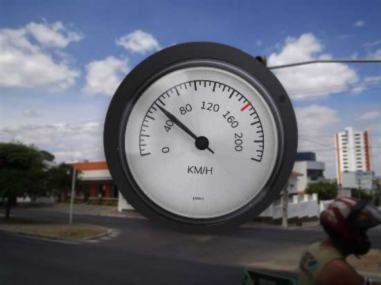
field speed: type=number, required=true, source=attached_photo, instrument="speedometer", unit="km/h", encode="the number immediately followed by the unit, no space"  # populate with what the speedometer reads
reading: 55km/h
